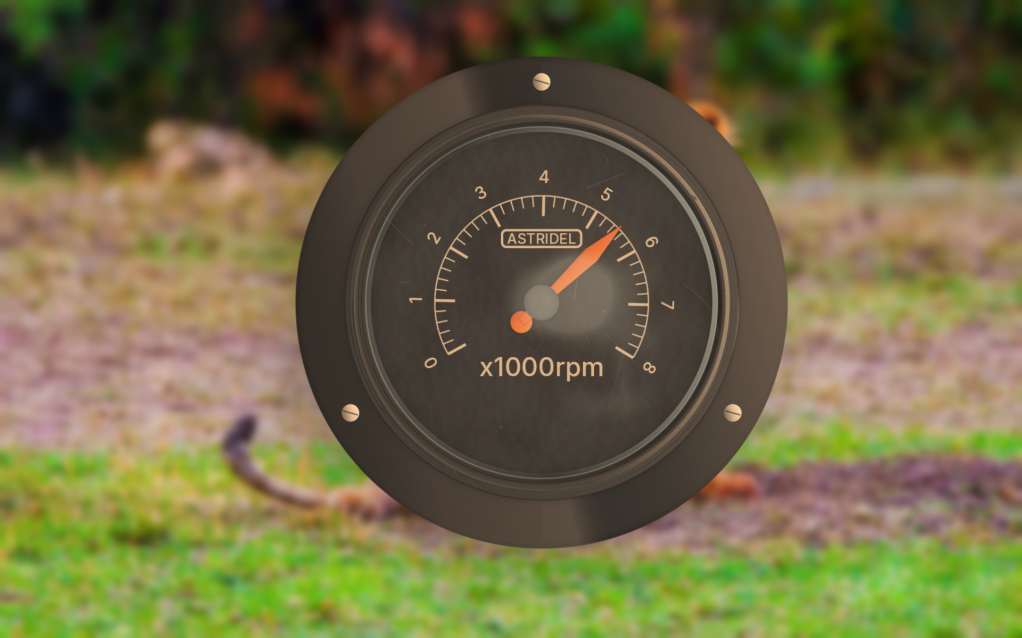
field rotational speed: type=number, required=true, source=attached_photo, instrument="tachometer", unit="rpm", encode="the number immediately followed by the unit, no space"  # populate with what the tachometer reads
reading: 5500rpm
